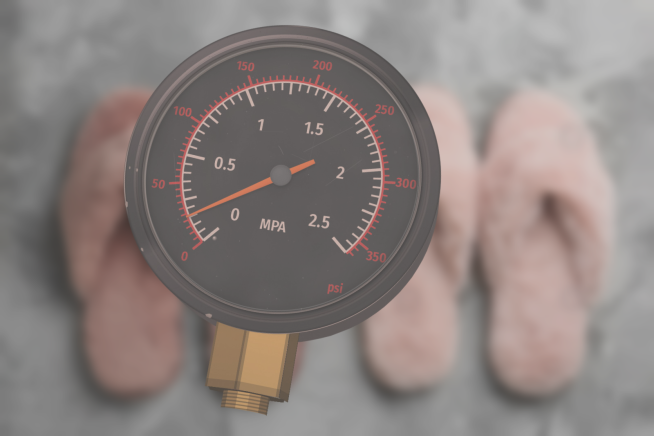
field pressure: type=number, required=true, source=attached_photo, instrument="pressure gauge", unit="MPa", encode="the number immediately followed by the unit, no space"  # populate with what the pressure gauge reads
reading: 0.15MPa
